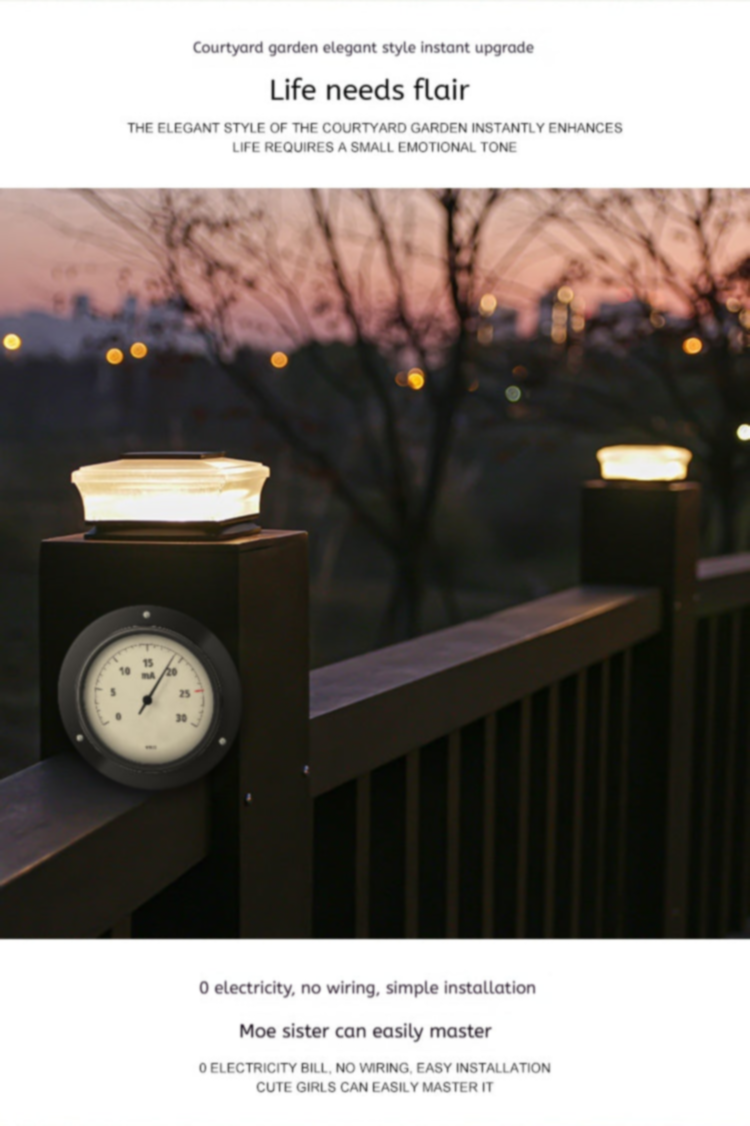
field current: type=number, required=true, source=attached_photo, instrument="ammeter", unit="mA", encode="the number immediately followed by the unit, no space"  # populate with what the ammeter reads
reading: 19mA
